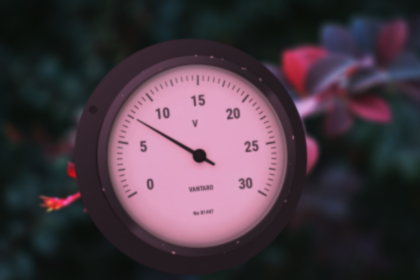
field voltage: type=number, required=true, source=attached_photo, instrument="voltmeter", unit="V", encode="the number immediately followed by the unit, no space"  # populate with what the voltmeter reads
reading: 7.5V
